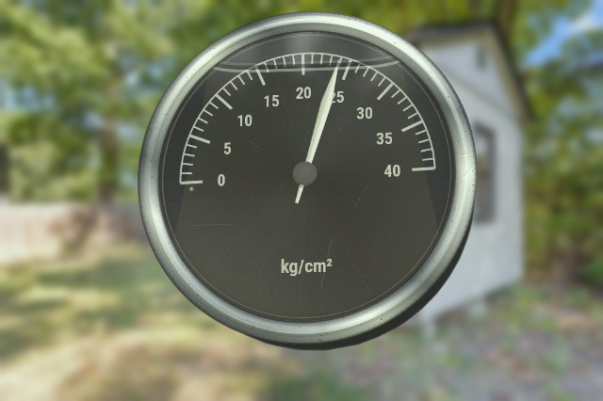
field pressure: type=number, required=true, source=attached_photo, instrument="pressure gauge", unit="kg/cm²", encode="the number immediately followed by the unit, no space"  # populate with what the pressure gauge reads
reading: 24kg/cm²
